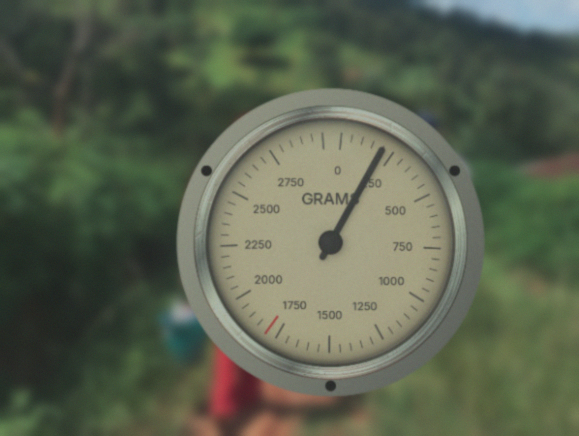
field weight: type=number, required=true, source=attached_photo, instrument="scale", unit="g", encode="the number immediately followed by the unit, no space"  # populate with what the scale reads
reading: 200g
